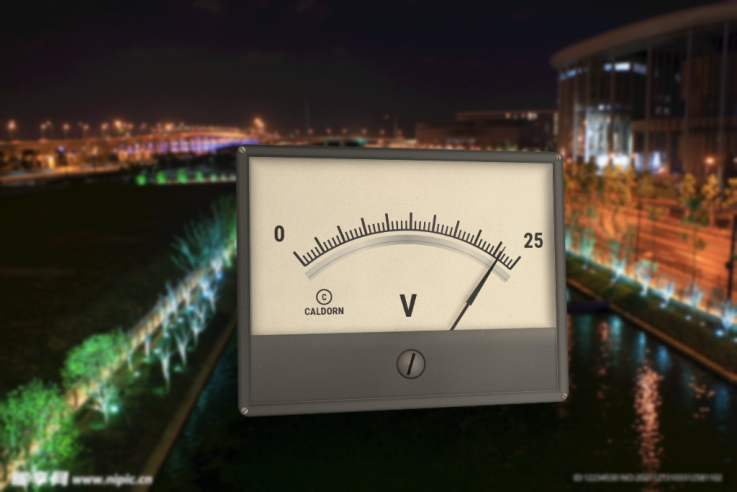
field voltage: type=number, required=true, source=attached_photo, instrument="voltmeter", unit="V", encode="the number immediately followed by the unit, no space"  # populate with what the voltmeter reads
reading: 23V
